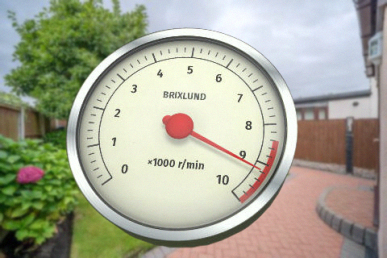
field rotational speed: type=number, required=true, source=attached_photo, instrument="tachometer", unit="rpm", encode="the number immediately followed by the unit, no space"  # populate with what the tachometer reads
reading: 9200rpm
